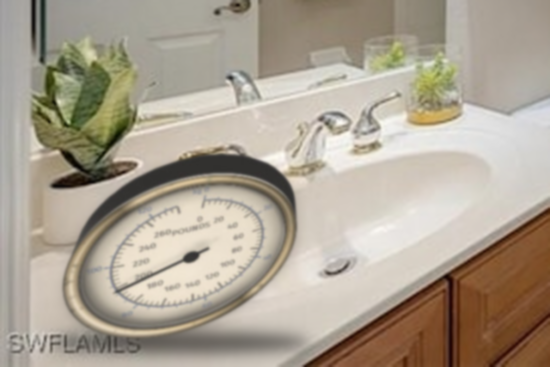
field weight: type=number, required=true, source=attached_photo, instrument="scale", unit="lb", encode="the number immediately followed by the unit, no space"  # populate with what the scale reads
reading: 200lb
